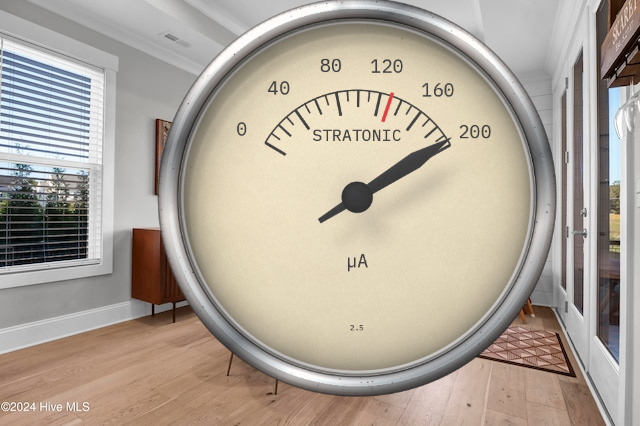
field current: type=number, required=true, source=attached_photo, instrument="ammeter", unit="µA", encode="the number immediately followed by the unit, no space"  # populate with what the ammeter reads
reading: 195µA
